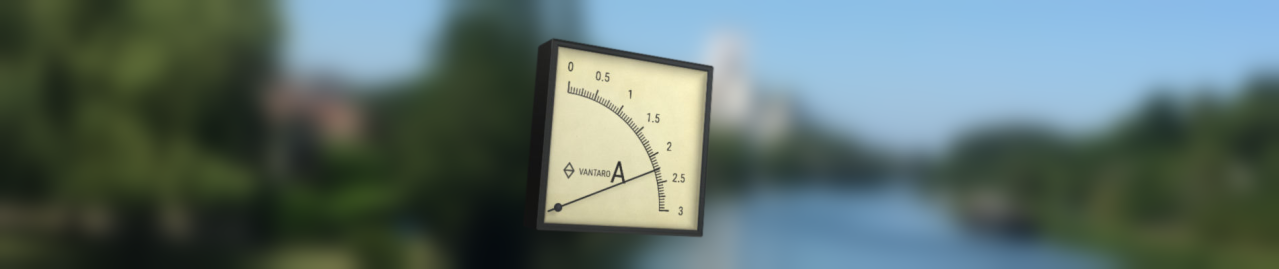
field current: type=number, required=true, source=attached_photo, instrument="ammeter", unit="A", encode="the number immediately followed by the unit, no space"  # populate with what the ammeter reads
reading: 2.25A
